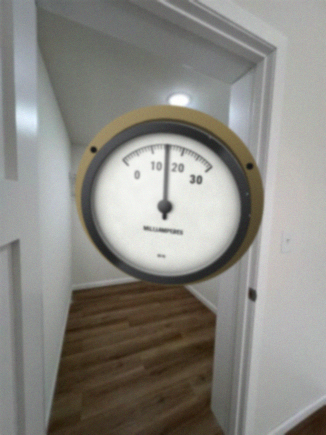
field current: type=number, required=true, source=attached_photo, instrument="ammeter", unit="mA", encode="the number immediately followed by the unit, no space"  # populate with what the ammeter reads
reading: 15mA
